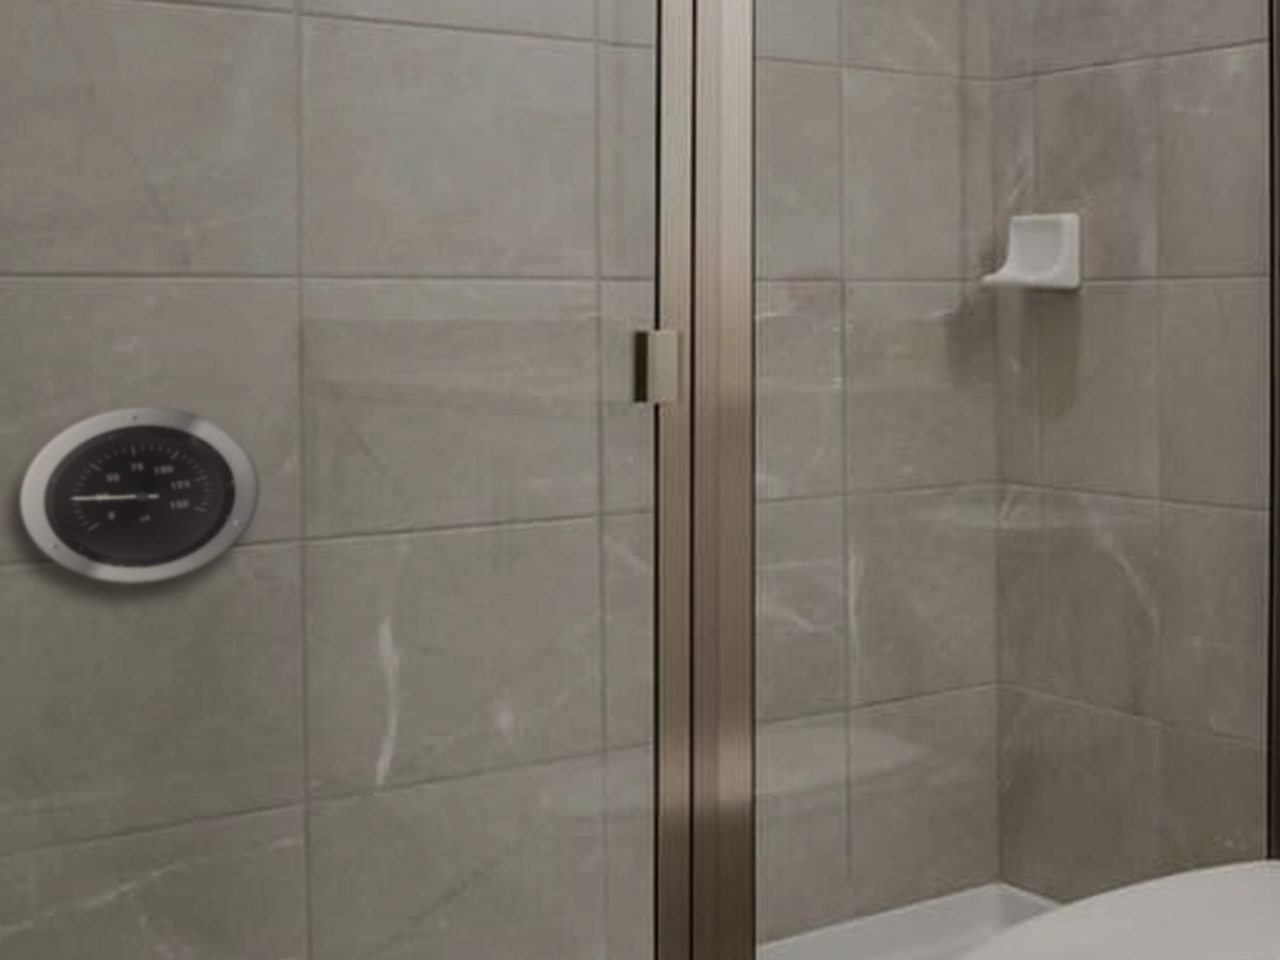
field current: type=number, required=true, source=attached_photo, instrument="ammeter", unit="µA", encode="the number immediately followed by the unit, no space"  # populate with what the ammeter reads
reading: 25µA
